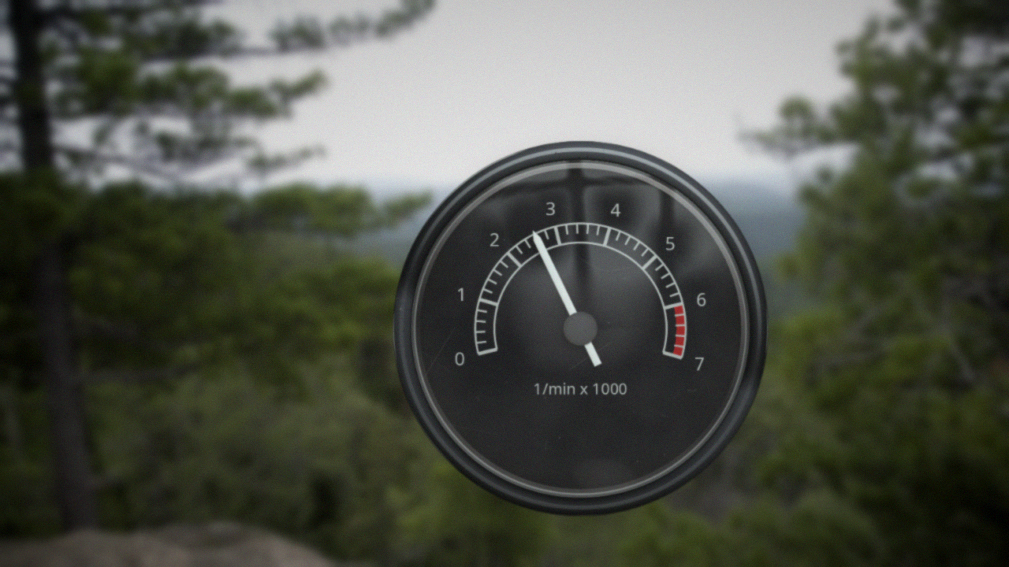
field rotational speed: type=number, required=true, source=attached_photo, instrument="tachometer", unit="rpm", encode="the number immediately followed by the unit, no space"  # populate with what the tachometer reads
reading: 2600rpm
